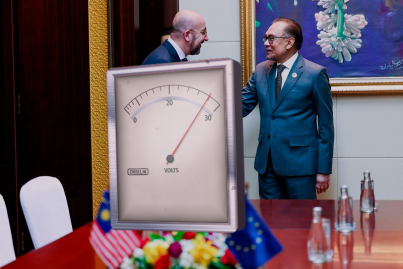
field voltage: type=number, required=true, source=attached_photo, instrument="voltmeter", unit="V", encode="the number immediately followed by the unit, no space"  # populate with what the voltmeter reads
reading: 28V
